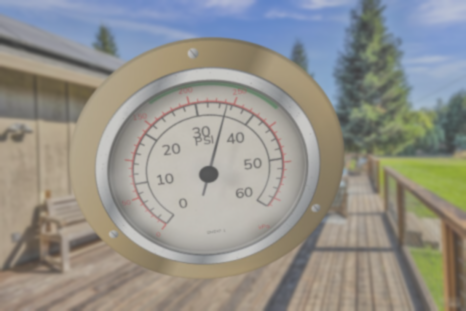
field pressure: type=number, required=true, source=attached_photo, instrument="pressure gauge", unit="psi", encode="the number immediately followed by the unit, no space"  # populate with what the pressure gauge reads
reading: 35psi
